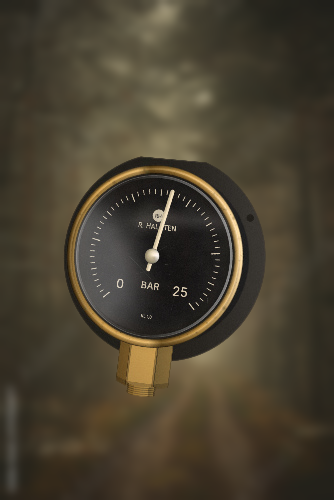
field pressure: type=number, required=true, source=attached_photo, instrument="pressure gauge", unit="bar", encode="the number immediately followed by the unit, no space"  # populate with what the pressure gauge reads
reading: 13.5bar
